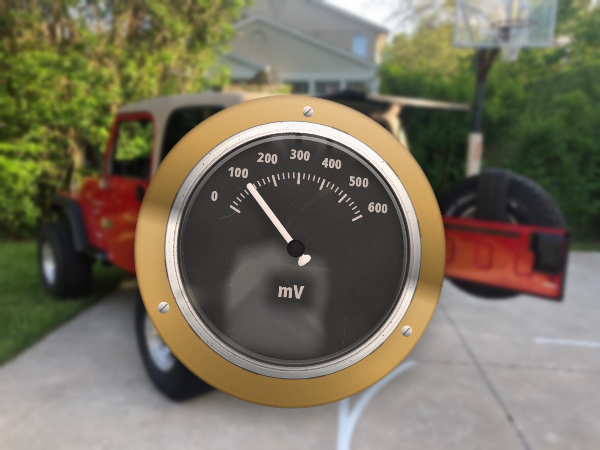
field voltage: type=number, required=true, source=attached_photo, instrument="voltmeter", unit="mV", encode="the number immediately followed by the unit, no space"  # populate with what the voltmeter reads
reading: 100mV
